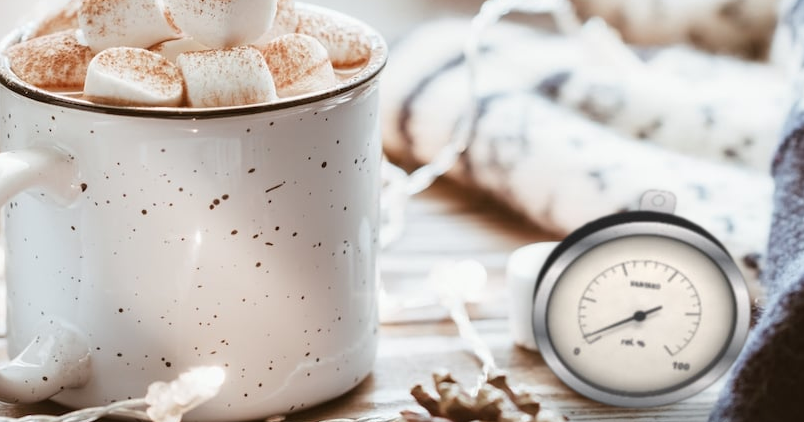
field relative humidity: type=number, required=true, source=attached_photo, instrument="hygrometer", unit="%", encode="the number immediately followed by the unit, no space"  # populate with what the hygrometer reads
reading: 4%
